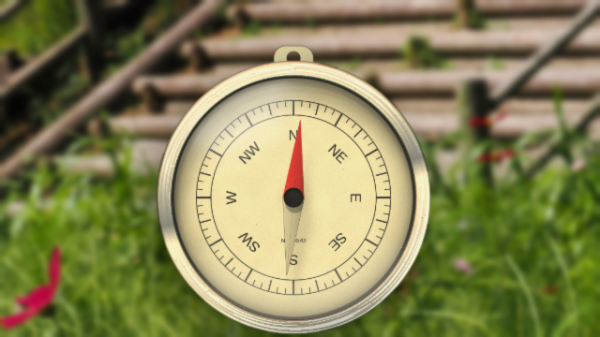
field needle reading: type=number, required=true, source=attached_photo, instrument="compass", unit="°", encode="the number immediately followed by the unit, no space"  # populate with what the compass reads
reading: 5°
